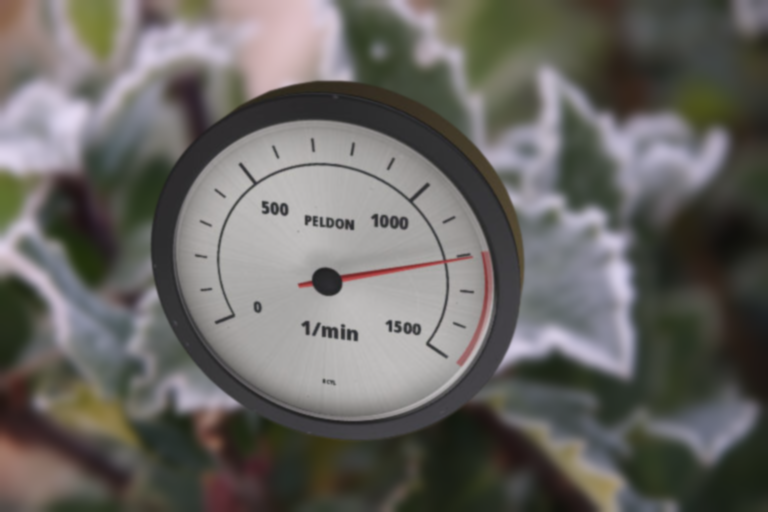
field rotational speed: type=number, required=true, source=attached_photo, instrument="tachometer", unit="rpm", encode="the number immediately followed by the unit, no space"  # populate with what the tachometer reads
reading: 1200rpm
